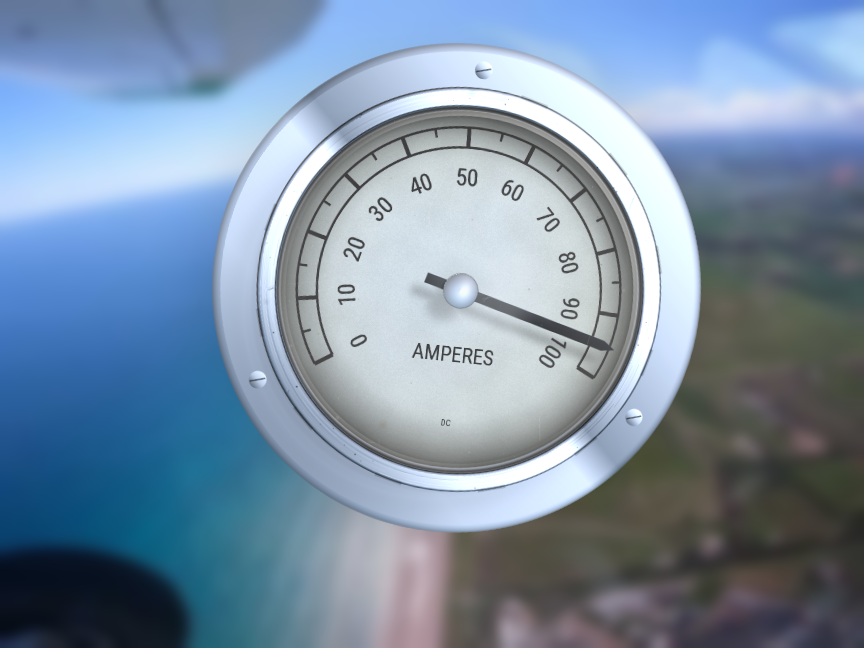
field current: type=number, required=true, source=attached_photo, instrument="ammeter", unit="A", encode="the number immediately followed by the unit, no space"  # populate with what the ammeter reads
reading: 95A
